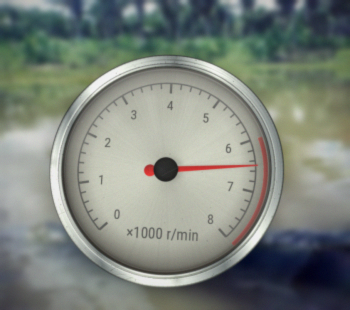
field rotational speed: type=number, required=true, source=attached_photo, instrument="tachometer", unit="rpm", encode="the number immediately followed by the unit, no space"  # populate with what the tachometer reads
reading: 6500rpm
